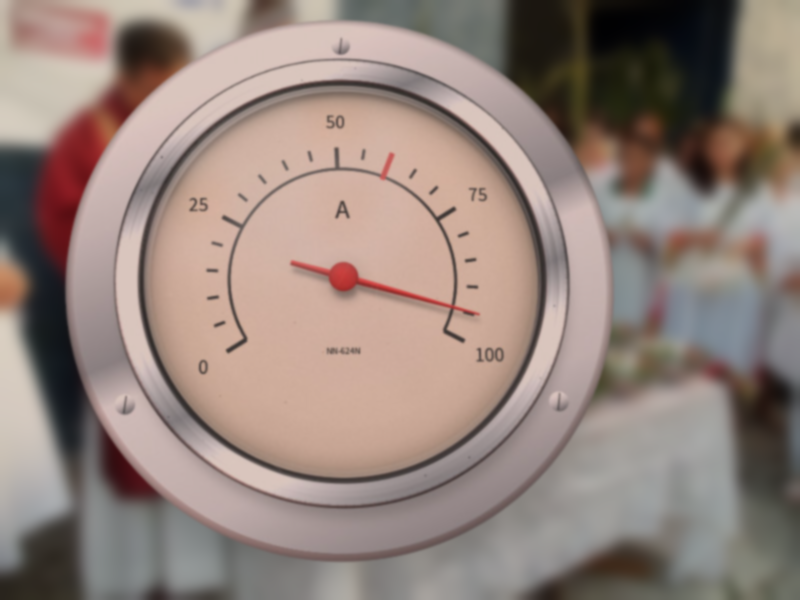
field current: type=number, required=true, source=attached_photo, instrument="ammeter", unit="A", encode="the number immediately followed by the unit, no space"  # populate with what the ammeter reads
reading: 95A
